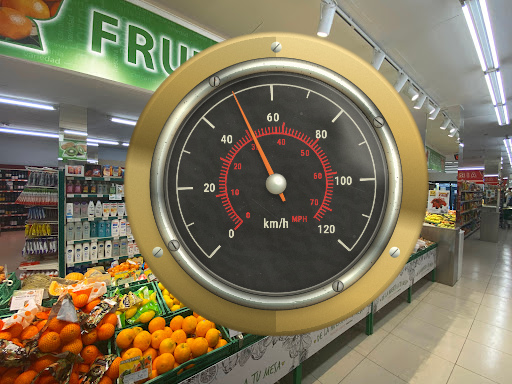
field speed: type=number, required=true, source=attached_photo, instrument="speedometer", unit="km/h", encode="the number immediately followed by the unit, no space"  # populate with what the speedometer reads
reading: 50km/h
